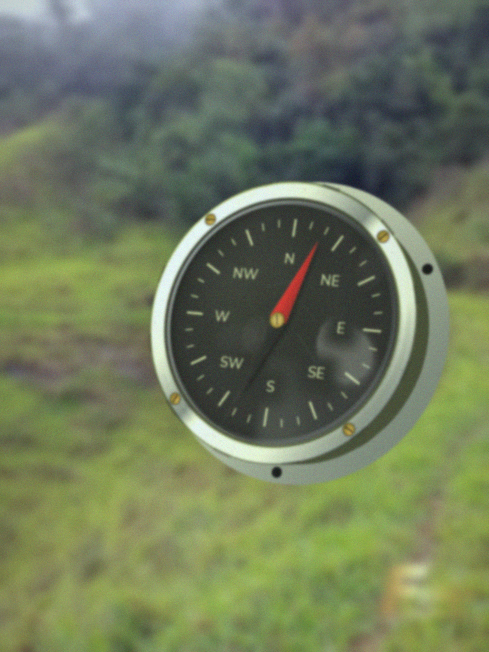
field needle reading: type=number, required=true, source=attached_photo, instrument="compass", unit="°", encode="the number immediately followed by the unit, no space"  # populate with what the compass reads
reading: 20°
